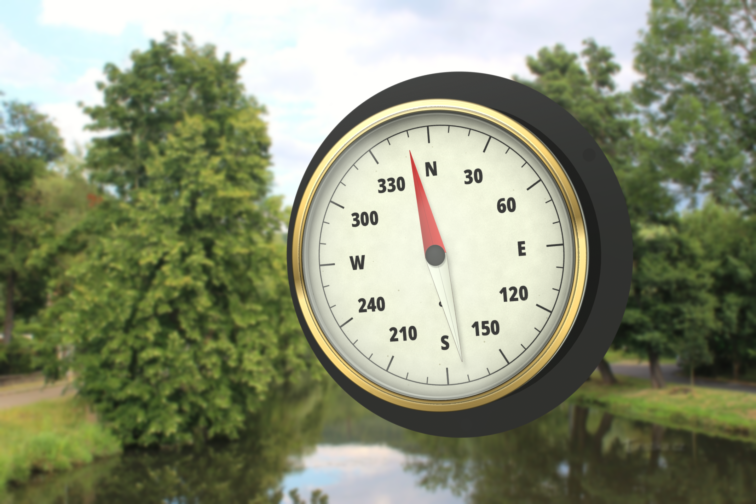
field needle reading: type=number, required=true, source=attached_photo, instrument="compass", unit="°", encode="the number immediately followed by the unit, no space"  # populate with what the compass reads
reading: 350°
